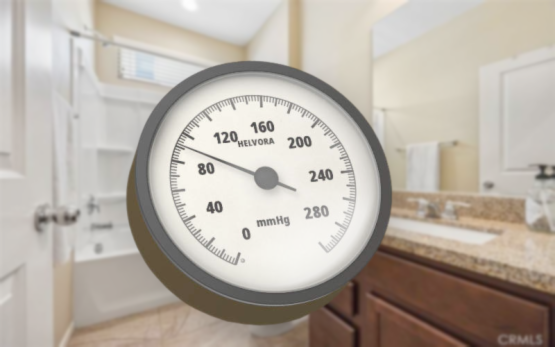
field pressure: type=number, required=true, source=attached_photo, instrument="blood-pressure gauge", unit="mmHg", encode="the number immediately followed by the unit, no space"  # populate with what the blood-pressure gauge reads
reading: 90mmHg
